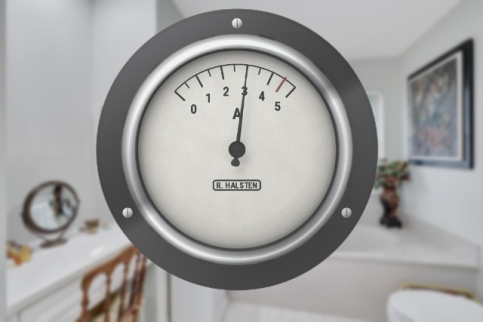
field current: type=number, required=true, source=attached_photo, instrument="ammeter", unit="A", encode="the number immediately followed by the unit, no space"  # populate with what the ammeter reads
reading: 3A
